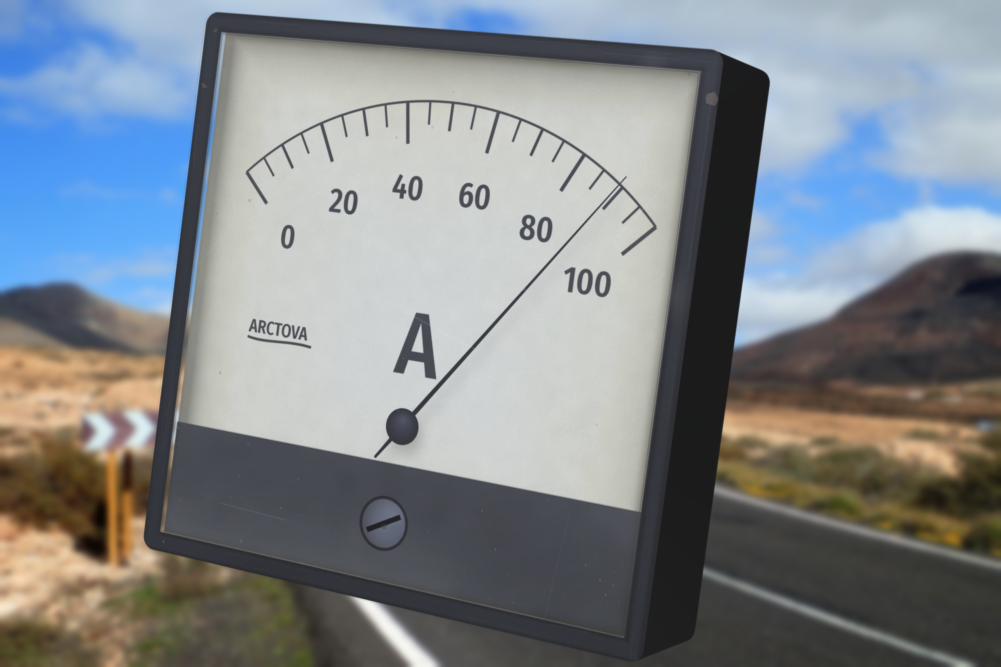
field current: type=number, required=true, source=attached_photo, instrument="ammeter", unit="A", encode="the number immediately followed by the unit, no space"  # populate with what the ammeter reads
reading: 90A
